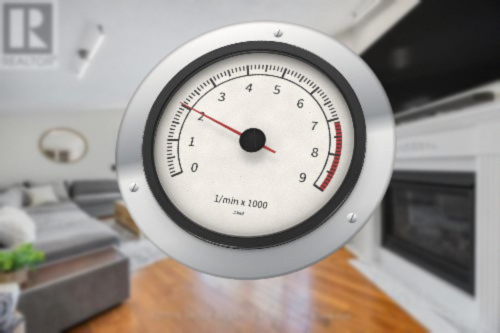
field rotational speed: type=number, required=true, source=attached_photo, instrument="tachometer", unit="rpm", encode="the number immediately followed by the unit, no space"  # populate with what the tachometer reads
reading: 2000rpm
